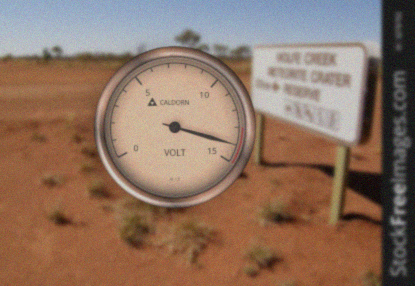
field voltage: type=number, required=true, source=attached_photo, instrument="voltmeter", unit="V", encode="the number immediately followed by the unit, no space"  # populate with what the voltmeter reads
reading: 14V
